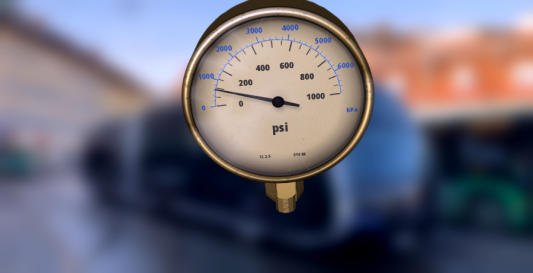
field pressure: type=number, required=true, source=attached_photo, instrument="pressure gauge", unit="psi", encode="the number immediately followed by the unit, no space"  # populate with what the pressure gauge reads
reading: 100psi
